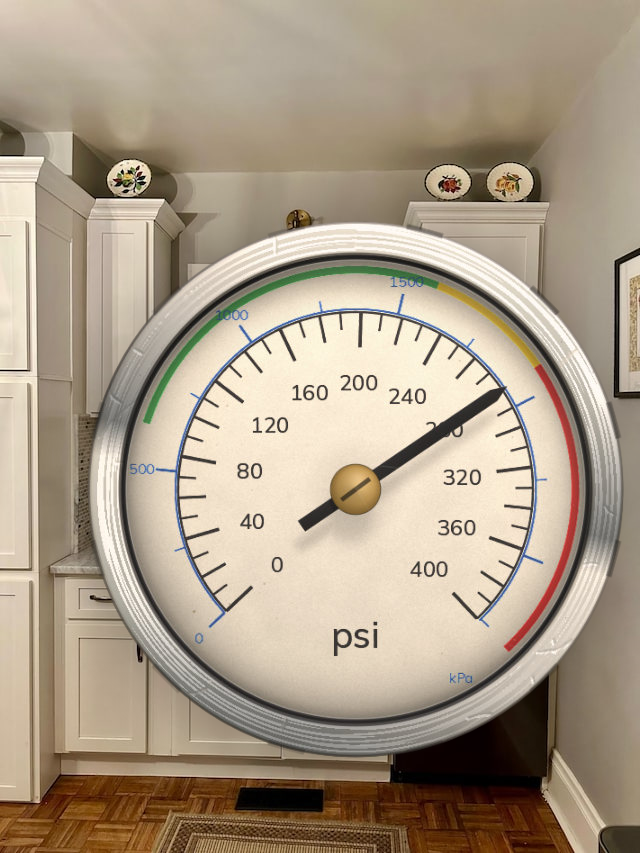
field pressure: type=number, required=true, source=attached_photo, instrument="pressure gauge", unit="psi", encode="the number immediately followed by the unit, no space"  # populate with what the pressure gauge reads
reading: 280psi
